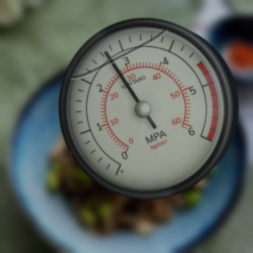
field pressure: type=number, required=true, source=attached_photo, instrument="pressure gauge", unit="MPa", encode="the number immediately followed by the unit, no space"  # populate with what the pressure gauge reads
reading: 2.7MPa
